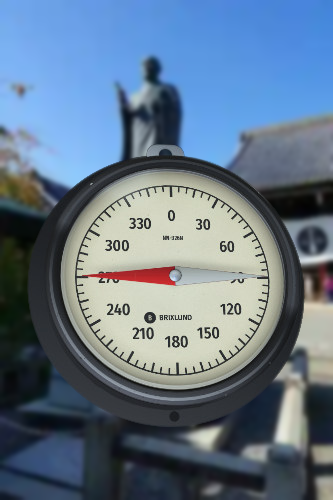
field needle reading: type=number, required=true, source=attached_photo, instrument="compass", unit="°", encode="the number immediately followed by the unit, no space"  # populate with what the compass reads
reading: 270°
